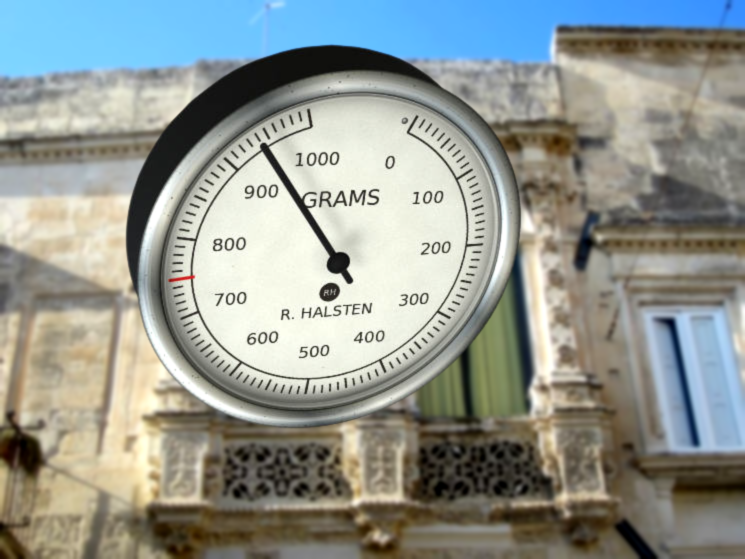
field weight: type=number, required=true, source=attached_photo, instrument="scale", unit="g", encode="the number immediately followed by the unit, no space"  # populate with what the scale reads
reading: 940g
